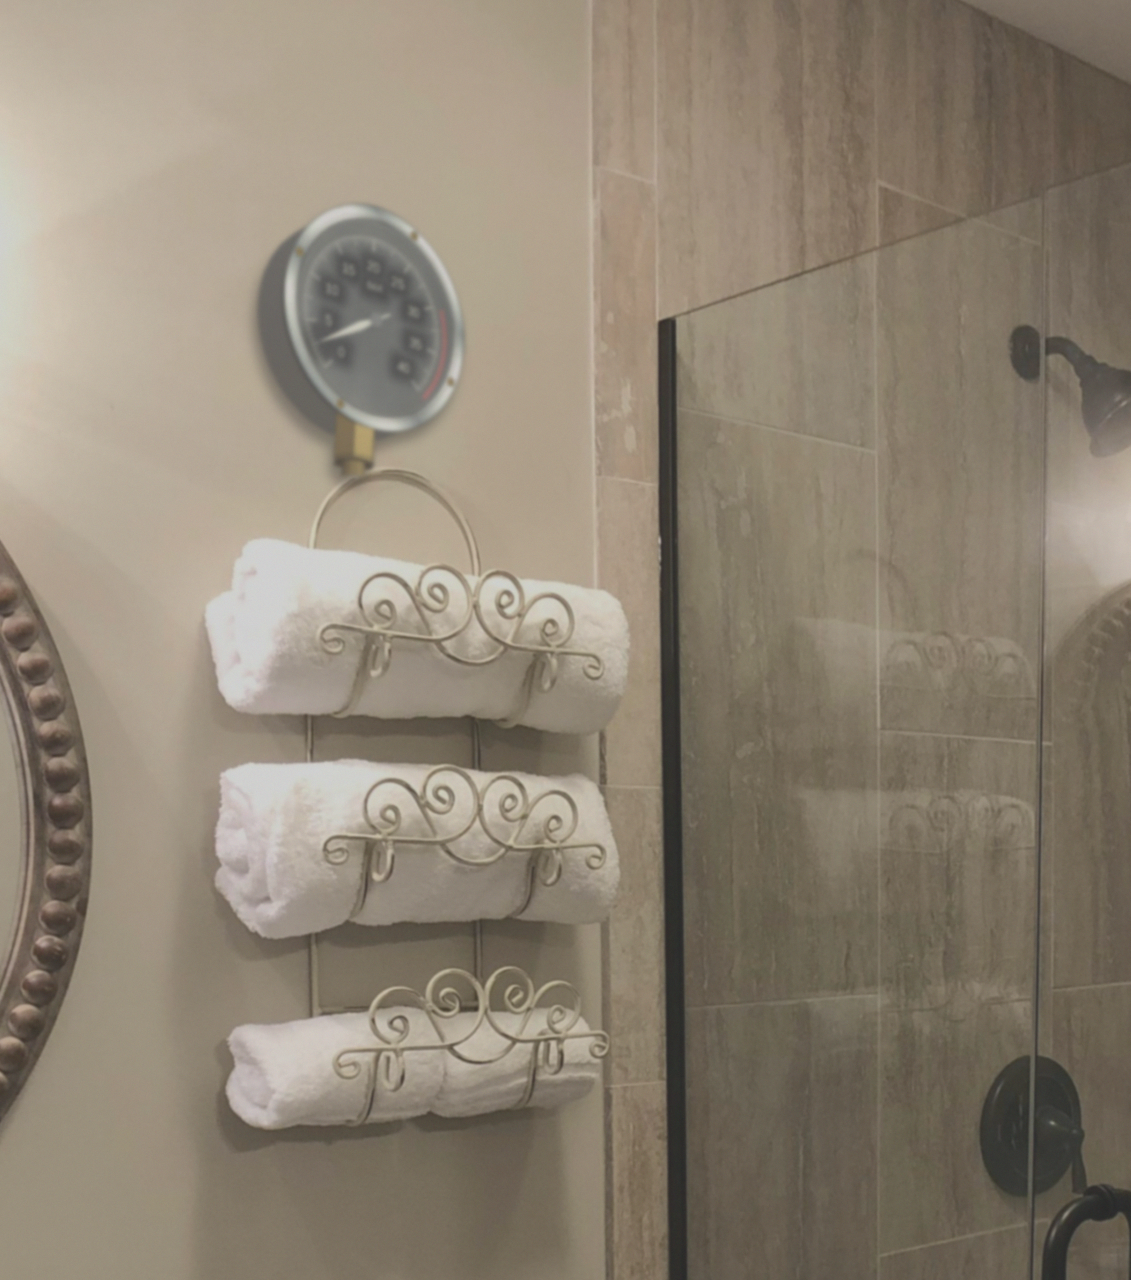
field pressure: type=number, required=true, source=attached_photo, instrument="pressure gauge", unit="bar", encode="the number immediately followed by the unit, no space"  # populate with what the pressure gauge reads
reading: 2.5bar
